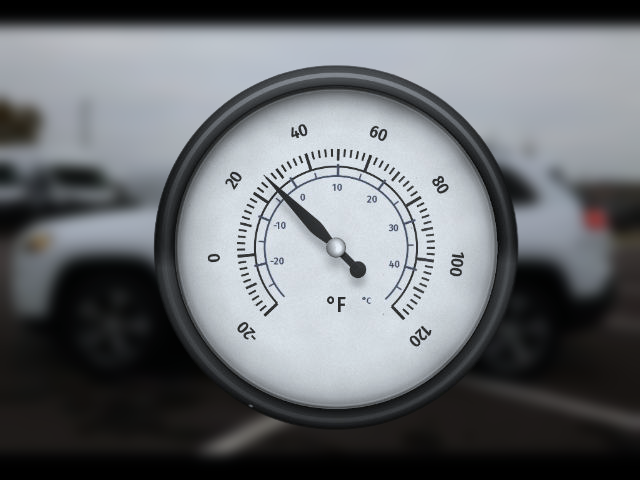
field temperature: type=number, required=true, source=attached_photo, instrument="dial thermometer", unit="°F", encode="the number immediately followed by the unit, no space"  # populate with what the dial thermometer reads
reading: 26°F
